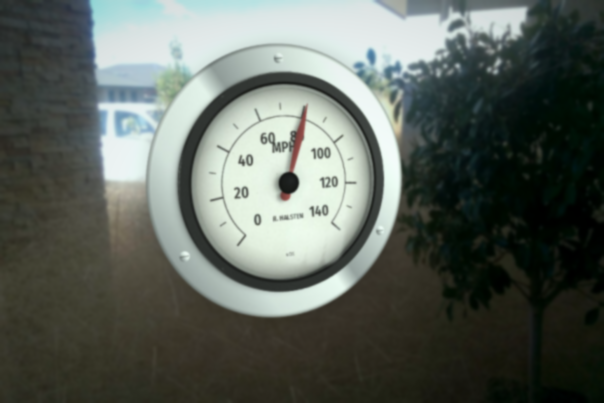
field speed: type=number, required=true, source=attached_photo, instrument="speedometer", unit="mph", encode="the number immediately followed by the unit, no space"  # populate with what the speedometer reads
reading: 80mph
